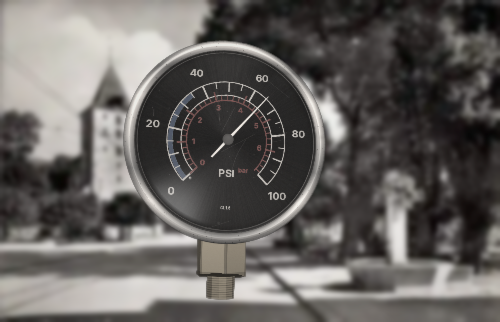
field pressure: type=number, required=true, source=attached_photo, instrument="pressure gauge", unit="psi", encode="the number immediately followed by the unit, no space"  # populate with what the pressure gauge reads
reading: 65psi
